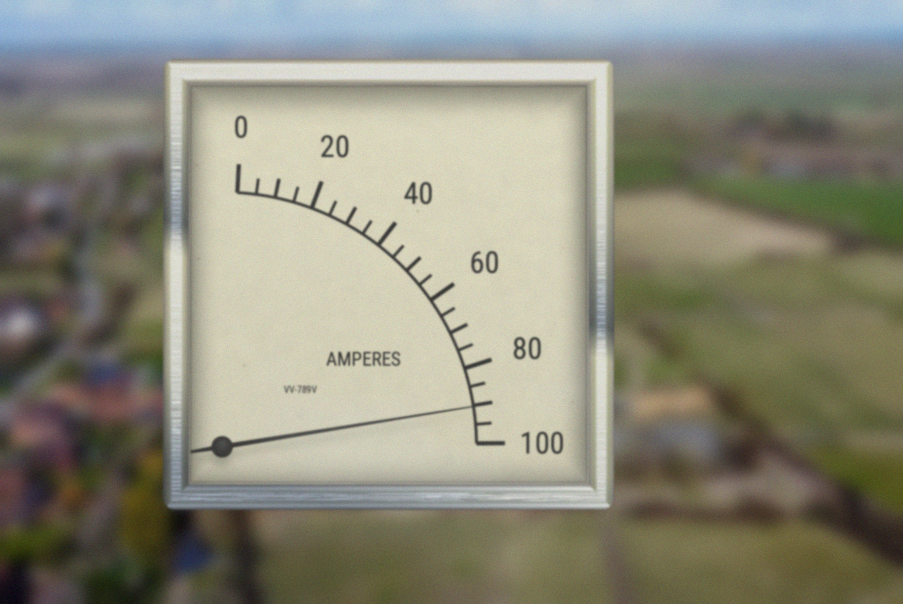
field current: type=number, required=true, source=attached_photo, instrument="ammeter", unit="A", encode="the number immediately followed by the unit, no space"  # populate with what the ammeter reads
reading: 90A
